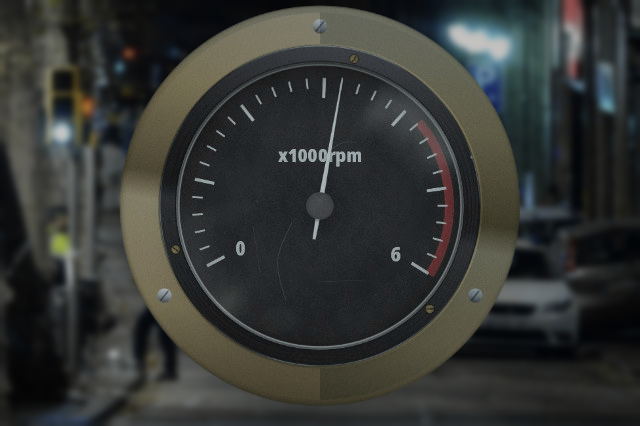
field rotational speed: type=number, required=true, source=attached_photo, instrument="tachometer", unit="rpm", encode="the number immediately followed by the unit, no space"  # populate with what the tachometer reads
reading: 3200rpm
